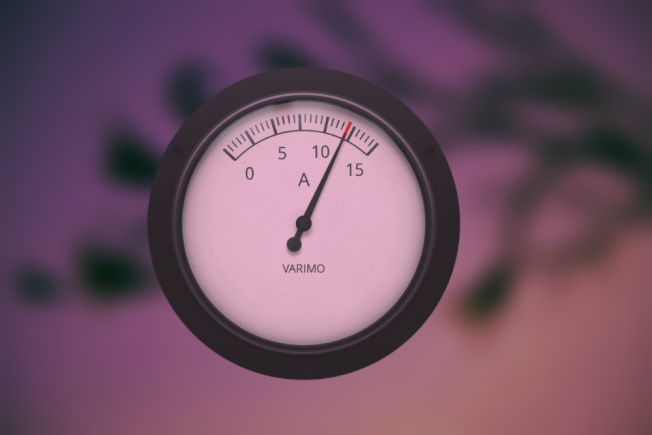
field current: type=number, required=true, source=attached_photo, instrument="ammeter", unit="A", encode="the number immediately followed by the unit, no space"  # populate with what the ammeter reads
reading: 12A
